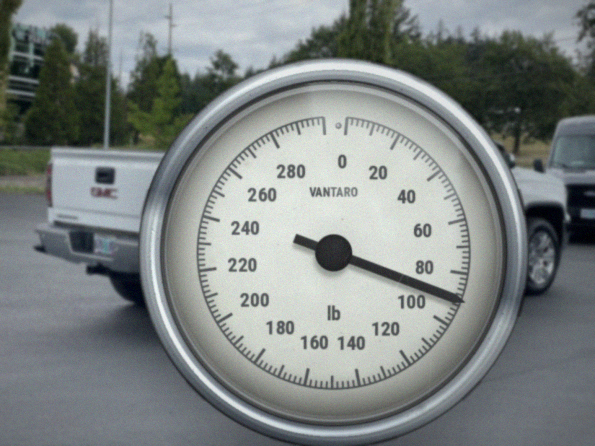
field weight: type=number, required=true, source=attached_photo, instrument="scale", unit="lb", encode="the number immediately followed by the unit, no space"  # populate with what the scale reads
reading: 90lb
